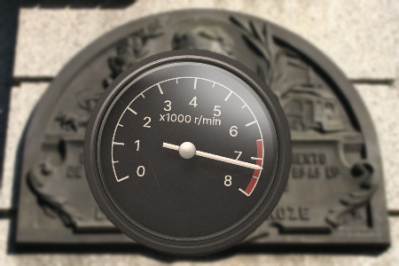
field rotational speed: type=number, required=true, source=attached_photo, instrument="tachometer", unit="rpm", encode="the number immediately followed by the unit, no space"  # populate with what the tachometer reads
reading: 7250rpm
